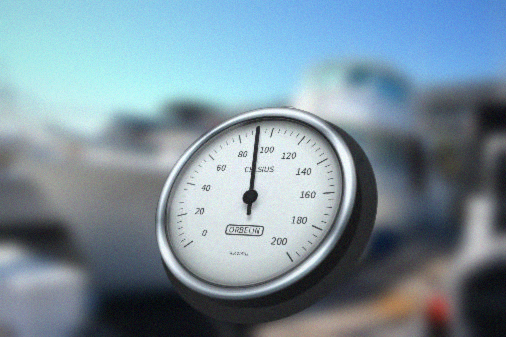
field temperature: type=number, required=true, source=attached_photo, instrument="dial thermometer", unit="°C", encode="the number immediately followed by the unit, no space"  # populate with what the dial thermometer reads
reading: 92°C
